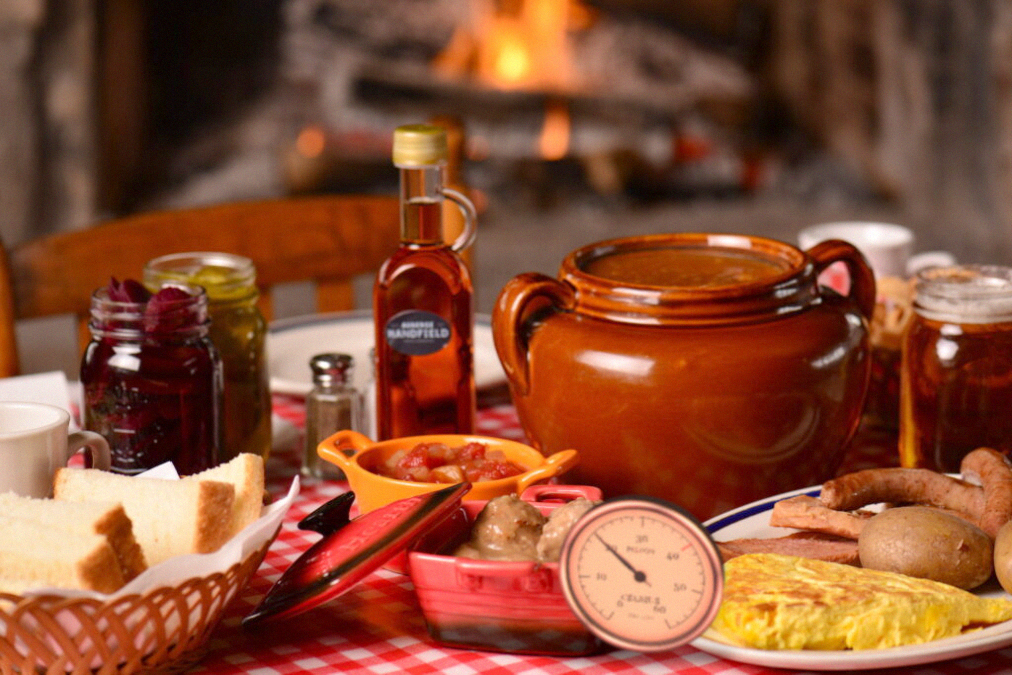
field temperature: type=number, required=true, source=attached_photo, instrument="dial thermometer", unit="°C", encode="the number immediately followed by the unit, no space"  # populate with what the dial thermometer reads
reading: 20°C
